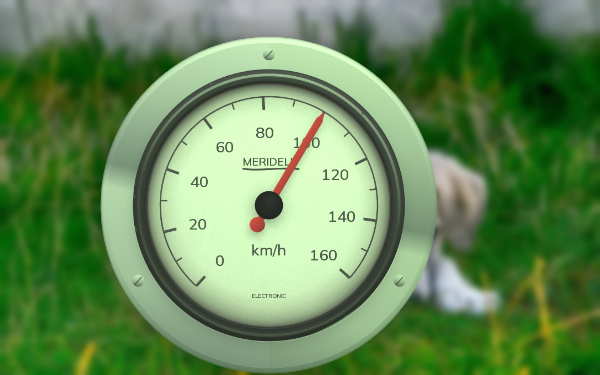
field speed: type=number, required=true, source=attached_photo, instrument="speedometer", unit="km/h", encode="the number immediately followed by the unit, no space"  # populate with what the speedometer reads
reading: 100km/h
